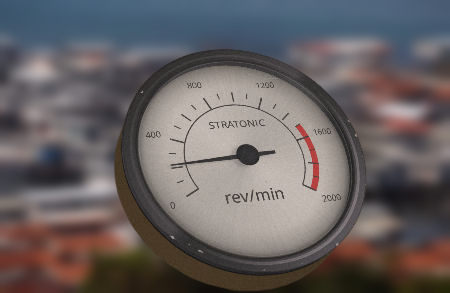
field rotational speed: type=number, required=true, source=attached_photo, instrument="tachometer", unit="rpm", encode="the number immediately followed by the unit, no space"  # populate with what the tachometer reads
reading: 200rpm
